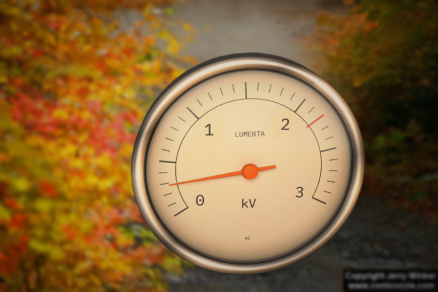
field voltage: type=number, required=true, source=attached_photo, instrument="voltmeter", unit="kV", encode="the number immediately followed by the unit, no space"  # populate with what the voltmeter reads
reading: 0.3kV
